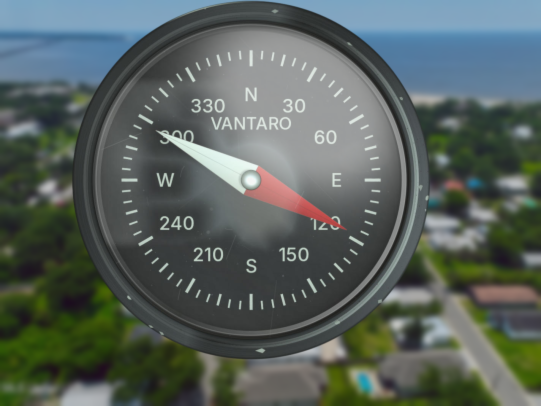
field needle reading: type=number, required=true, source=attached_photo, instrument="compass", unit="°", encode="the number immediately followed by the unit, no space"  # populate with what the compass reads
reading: 117.5°
